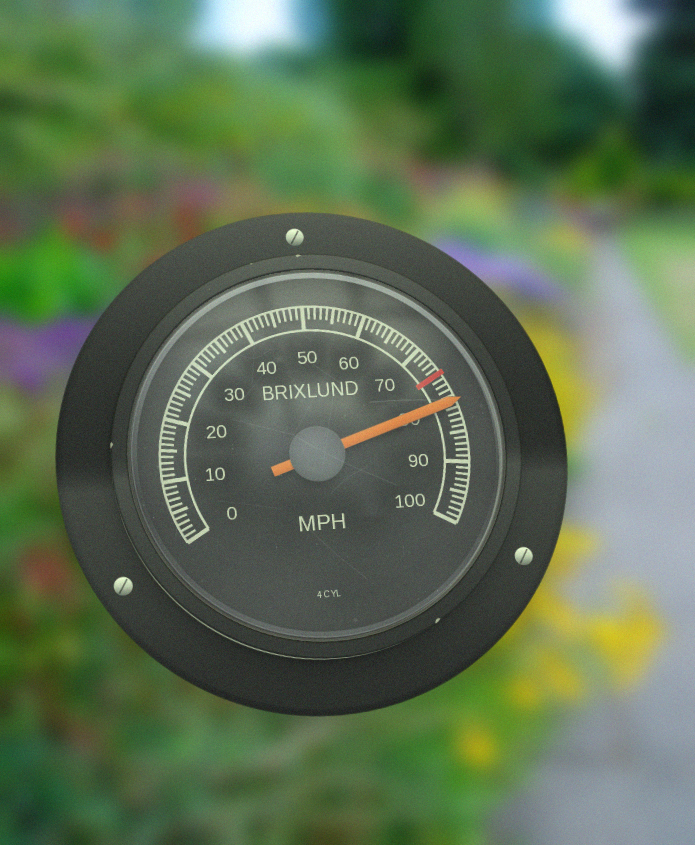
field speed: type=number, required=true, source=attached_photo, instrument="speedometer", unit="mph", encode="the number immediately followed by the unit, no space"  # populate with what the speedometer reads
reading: 80mph
